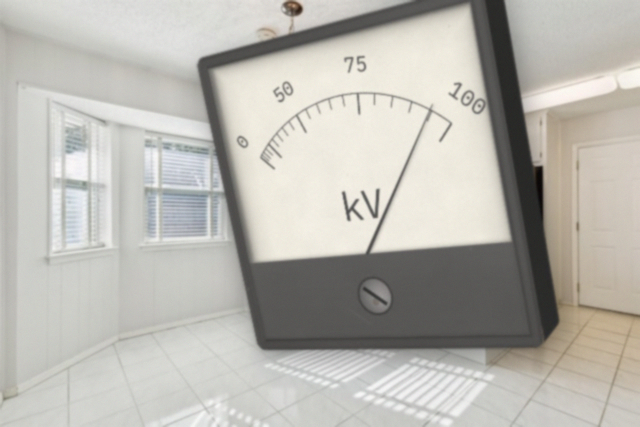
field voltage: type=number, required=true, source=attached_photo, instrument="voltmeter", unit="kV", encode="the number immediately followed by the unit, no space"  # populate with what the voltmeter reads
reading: 95kV
